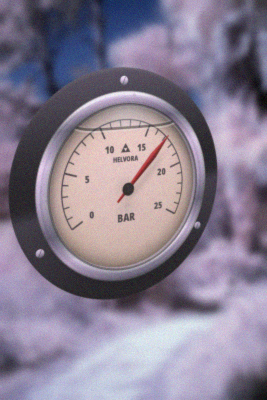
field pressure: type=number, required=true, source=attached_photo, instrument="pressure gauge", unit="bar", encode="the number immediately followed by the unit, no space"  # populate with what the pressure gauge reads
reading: 17bar
